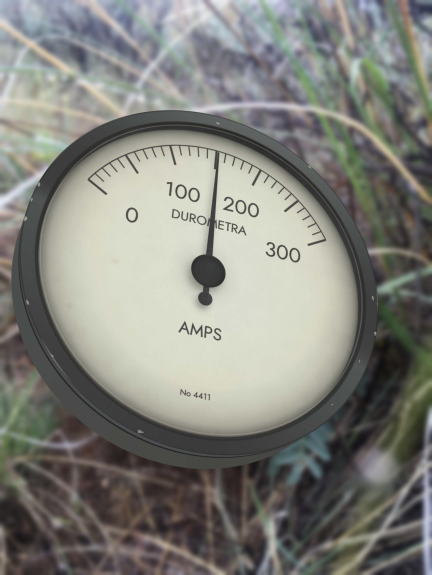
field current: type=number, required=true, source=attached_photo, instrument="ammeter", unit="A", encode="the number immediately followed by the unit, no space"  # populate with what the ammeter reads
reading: 150A
